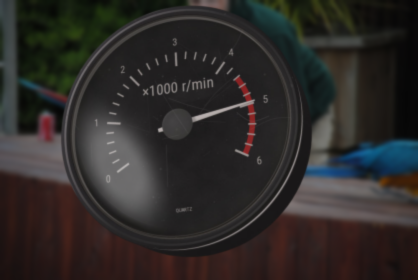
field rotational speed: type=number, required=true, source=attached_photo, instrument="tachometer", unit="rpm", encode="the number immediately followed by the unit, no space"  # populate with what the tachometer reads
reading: 5000rpm
